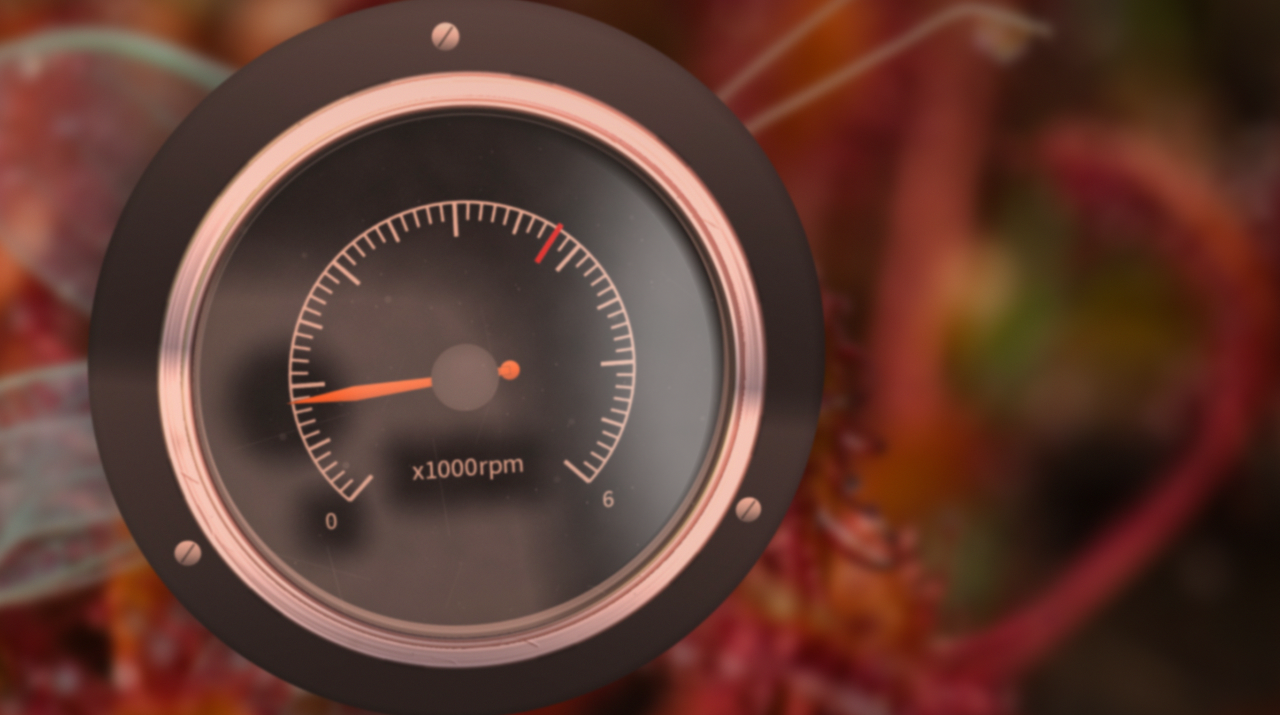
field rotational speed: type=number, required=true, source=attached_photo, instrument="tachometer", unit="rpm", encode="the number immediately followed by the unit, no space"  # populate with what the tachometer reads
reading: 900rpm
